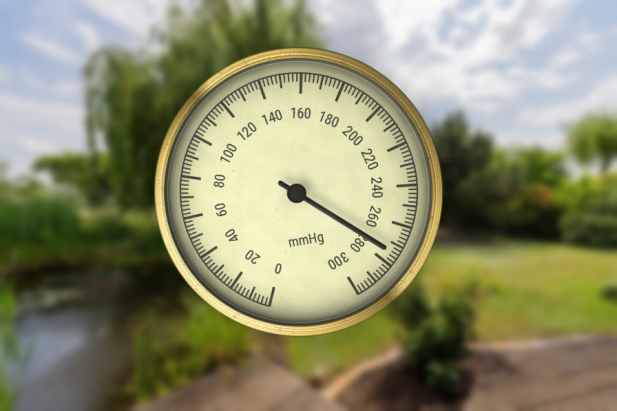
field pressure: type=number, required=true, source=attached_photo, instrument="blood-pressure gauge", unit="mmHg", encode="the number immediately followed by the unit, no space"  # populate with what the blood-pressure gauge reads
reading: 274mmHg
